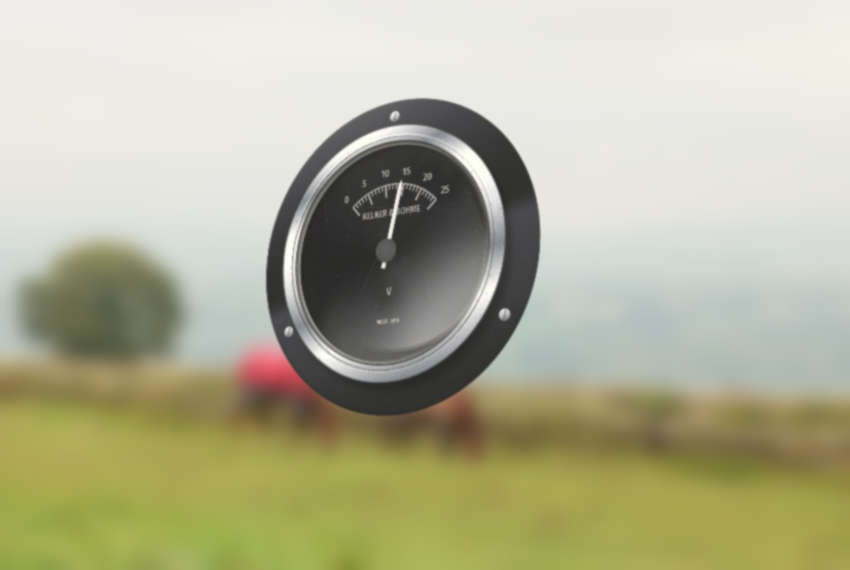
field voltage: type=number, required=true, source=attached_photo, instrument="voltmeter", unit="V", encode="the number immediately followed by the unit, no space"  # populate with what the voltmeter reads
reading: 15V
